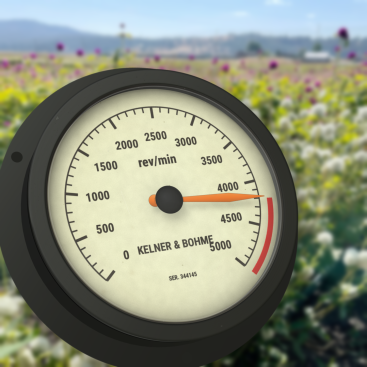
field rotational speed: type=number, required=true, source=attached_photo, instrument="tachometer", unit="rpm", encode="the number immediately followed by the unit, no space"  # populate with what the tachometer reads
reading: 4200rpm
